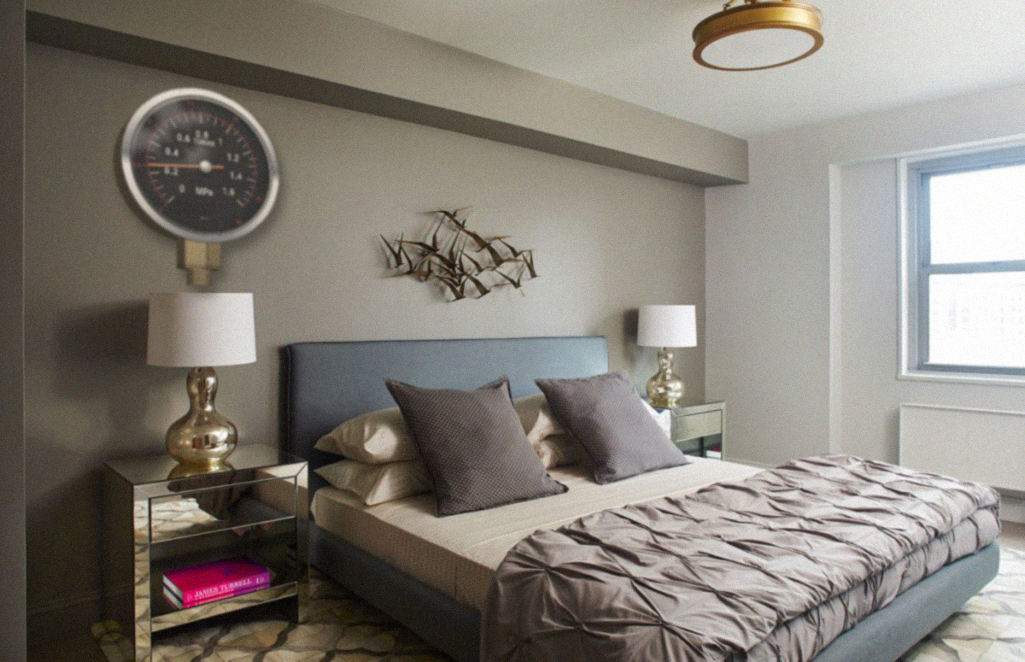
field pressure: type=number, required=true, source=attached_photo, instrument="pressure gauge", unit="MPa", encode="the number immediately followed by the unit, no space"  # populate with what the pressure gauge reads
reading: 0.25MPa
